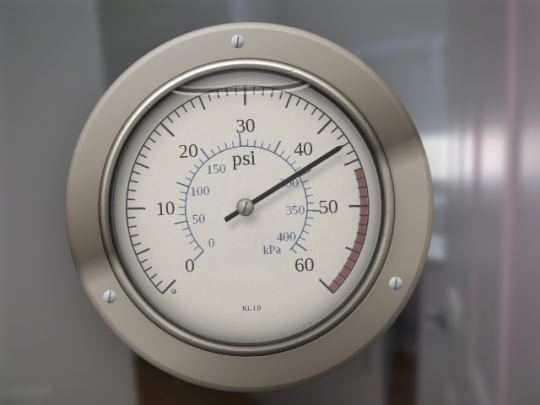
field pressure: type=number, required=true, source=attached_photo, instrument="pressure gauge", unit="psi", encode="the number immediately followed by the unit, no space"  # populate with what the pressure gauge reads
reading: 43psi
